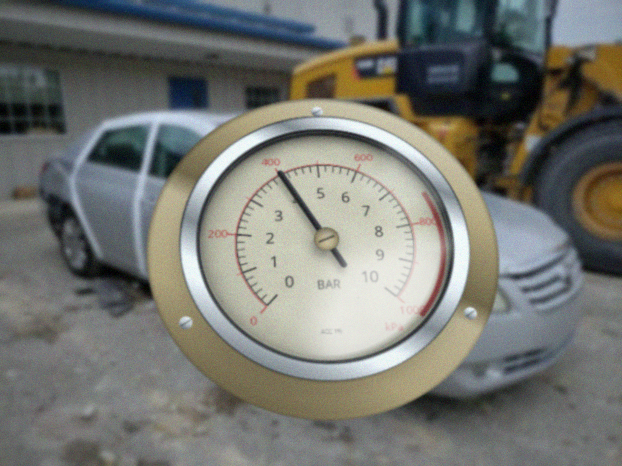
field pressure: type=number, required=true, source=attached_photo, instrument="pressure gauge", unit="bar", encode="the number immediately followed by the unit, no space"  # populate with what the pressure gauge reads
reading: 4bar
